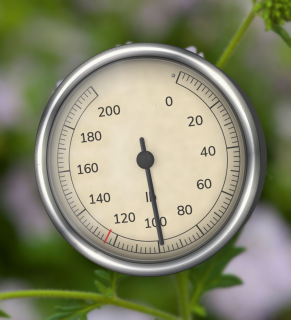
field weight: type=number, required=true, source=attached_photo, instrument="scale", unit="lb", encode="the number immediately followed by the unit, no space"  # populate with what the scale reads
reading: 98lb
